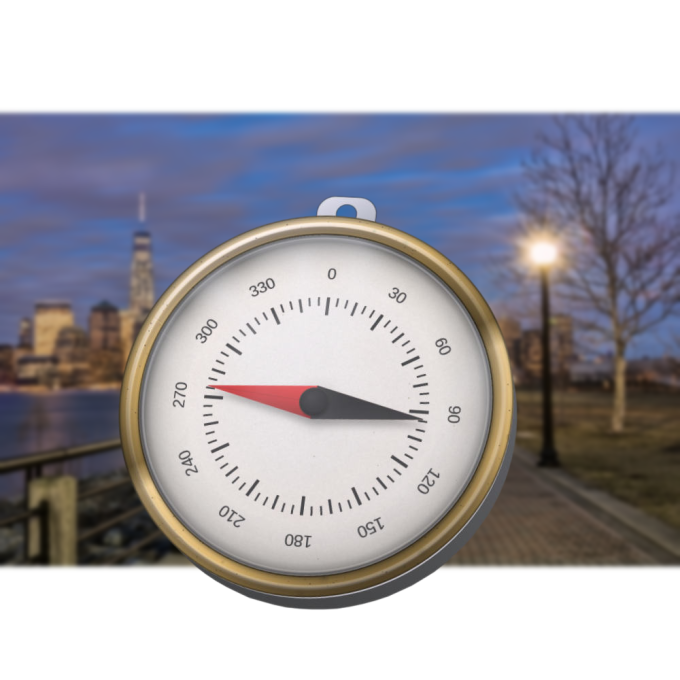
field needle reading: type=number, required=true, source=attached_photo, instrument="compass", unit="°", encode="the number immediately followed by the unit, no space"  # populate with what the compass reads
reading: 275°
